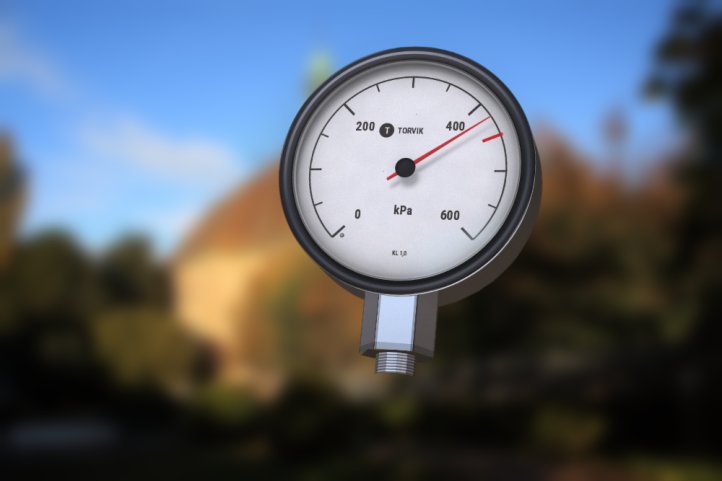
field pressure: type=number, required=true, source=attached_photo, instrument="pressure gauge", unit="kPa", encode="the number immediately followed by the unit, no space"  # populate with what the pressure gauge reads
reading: 425kPa
